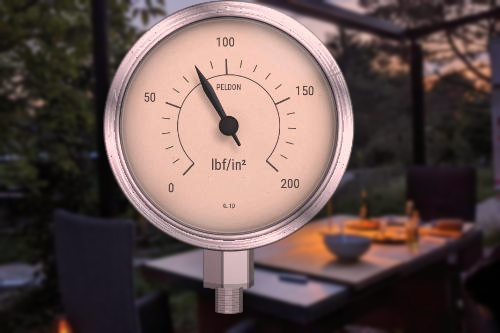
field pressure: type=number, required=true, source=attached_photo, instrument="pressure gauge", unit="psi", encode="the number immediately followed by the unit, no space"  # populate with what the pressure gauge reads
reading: 80psi
